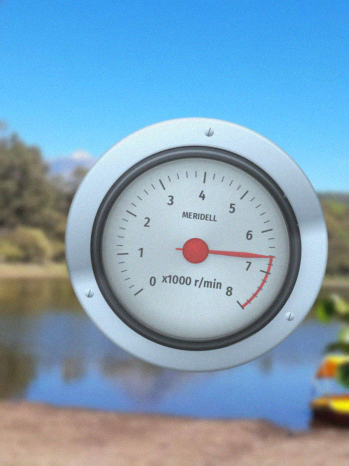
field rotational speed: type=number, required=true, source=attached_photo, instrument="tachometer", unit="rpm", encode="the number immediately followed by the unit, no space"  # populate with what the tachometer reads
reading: 6600rpm
